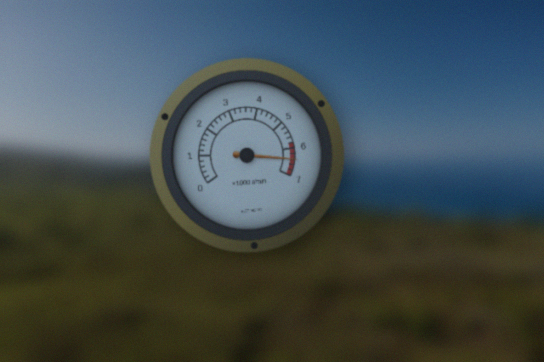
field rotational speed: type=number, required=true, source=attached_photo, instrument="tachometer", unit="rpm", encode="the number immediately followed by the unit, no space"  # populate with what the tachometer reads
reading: 6400rpm
